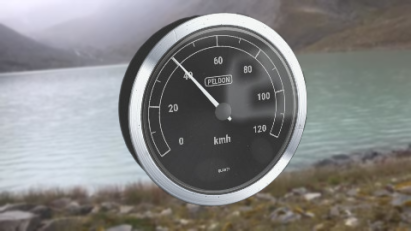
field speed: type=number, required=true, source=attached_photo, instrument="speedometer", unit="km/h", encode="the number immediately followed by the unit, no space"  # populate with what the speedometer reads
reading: 40km/h
